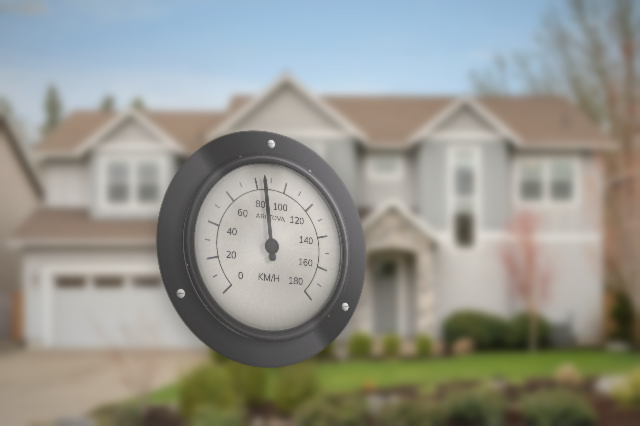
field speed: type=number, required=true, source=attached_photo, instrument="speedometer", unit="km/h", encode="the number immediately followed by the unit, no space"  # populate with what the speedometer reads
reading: 85km/h
